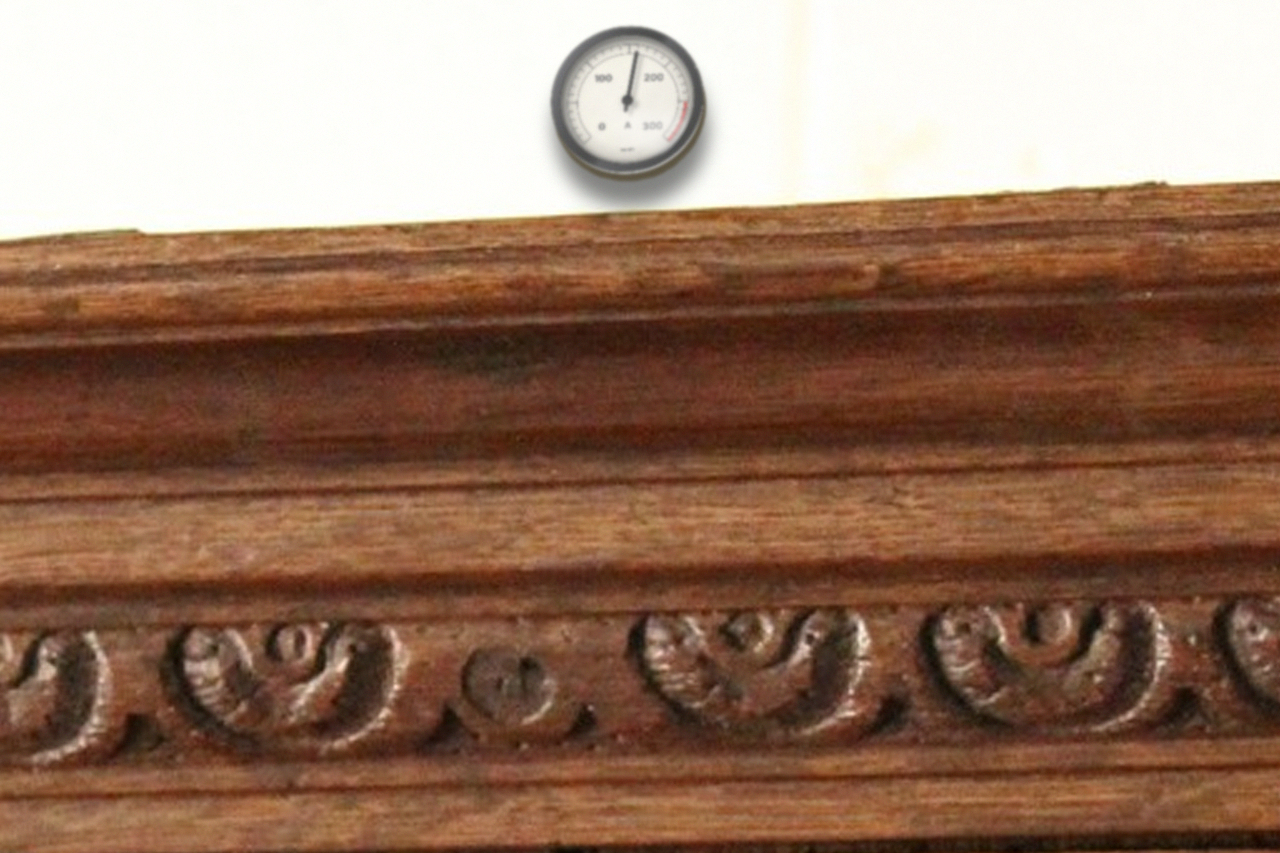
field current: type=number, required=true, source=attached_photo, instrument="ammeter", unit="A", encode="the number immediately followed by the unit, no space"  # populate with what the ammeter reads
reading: 160A
